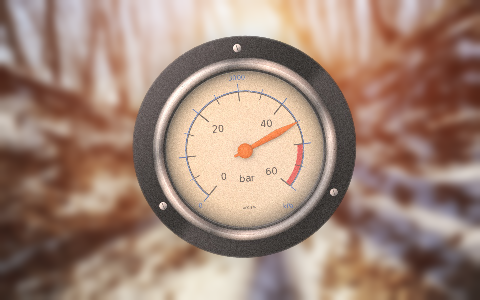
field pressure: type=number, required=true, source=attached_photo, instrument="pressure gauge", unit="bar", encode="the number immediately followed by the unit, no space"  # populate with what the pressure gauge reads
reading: 45bar
